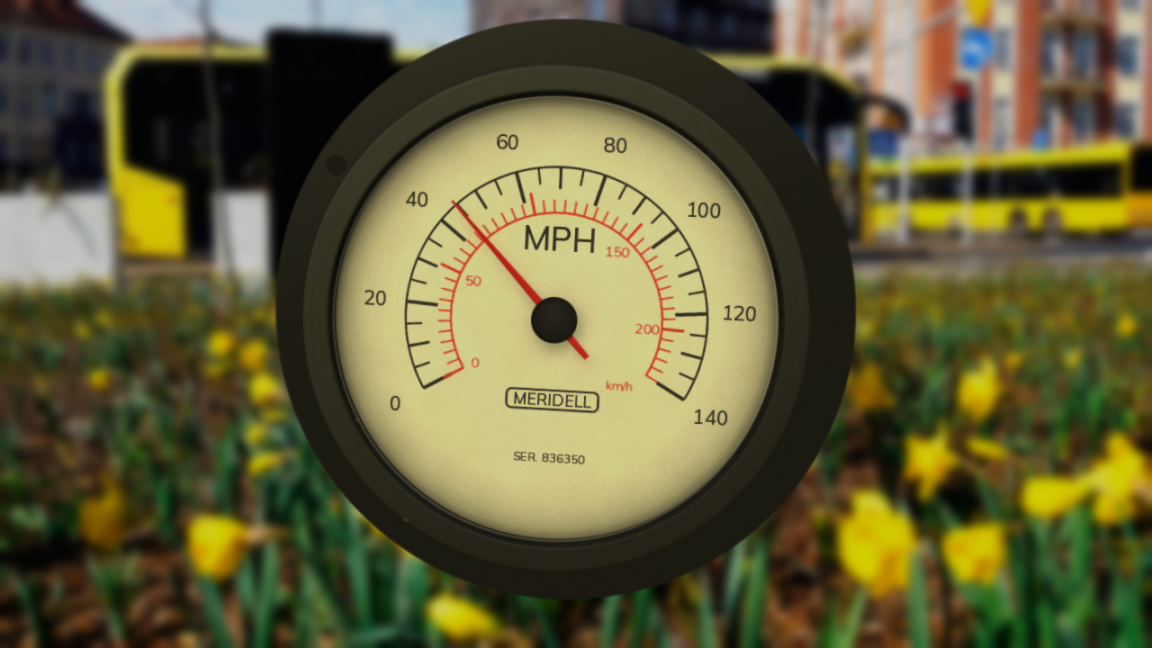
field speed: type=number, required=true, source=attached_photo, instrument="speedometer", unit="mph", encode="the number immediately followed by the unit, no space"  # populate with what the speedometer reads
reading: 45mph
